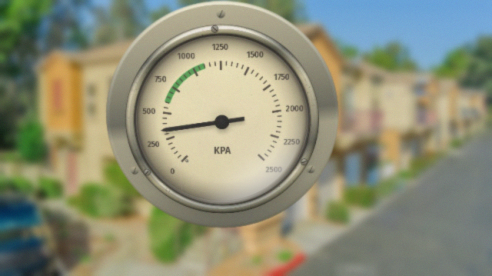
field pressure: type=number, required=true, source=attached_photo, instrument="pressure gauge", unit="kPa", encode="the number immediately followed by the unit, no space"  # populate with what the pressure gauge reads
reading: 350kPa
